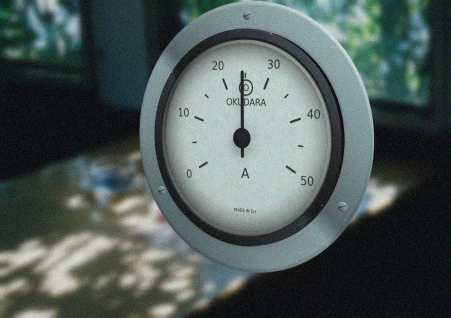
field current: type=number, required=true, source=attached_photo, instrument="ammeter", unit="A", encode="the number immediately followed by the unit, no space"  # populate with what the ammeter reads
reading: 25A
